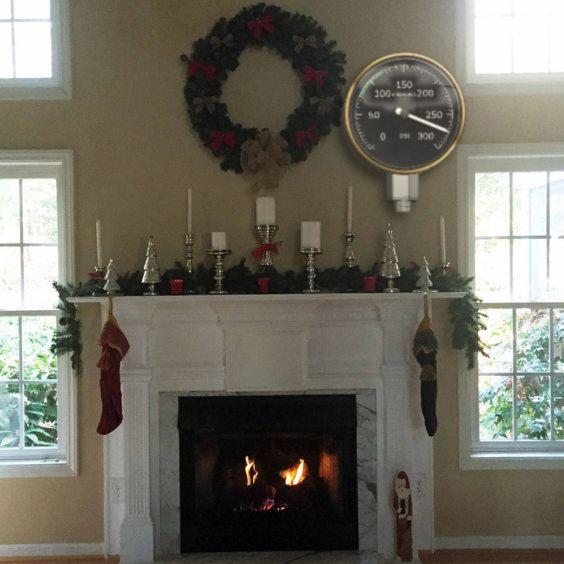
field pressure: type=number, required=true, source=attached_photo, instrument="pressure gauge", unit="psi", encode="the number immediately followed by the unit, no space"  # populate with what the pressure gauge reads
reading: 275psi
